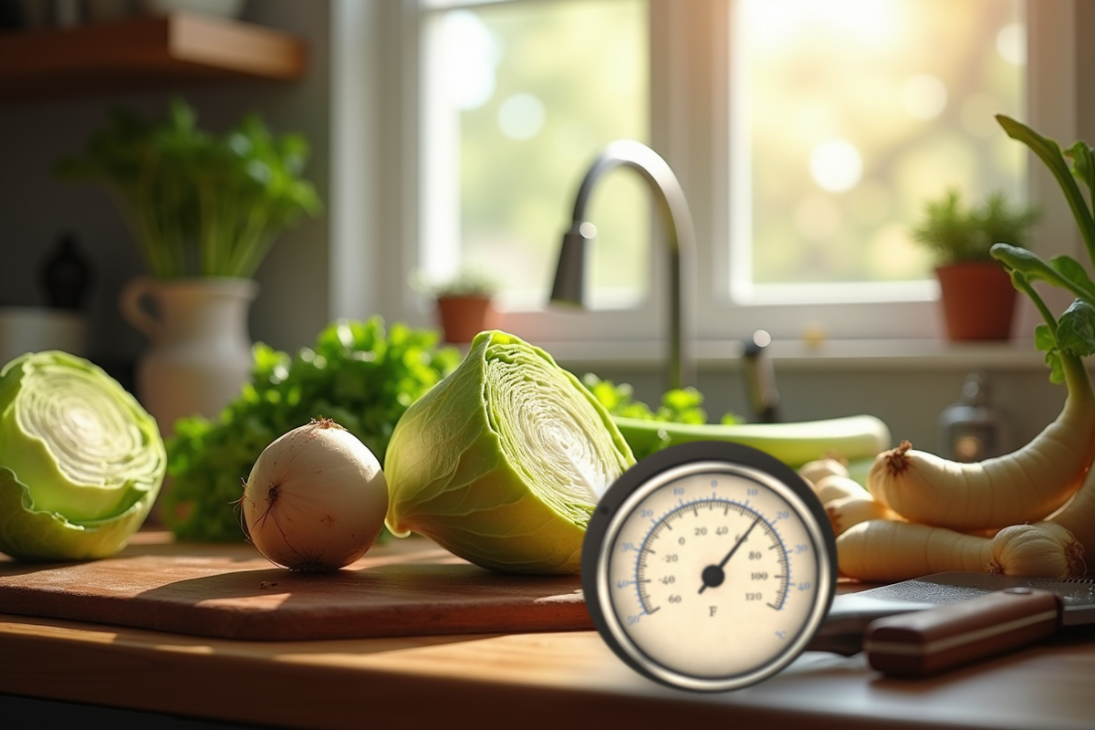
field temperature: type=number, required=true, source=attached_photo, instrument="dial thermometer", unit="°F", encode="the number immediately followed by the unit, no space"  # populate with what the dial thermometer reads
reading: 60°F
